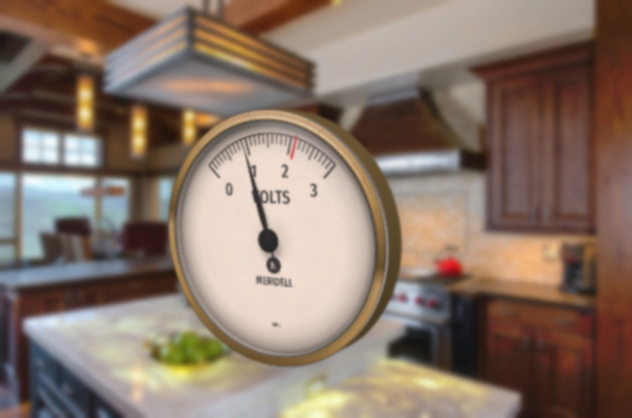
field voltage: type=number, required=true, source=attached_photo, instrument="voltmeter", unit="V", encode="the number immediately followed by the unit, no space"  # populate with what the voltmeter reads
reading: 1V
